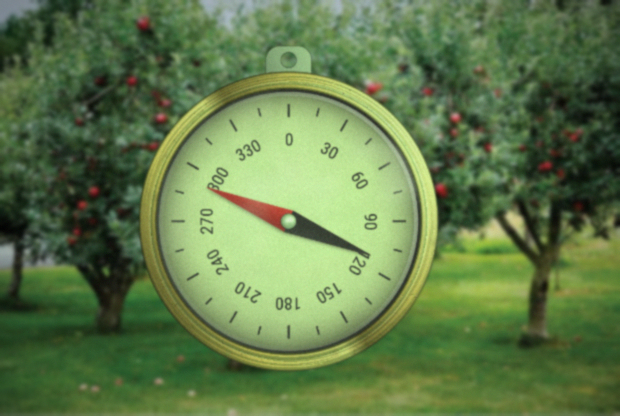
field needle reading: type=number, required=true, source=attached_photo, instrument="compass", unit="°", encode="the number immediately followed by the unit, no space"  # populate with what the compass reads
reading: 292.5°
